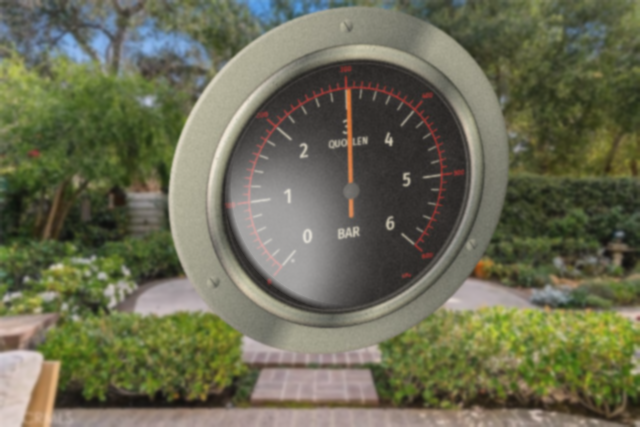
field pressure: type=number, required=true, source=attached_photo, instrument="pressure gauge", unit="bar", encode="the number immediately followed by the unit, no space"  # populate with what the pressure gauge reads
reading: 3bar
